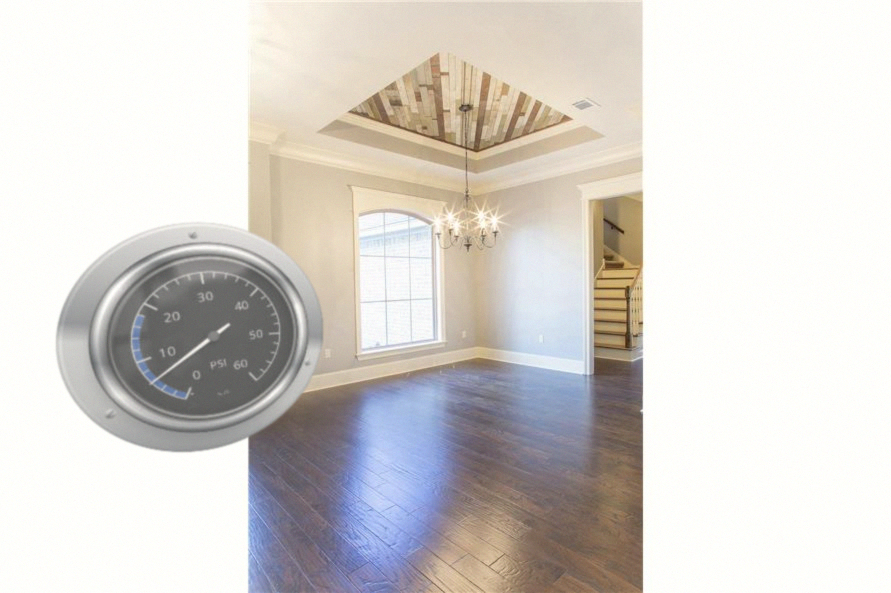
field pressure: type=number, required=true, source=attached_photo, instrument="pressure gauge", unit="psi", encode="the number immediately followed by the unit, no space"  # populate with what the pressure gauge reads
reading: 6psi
